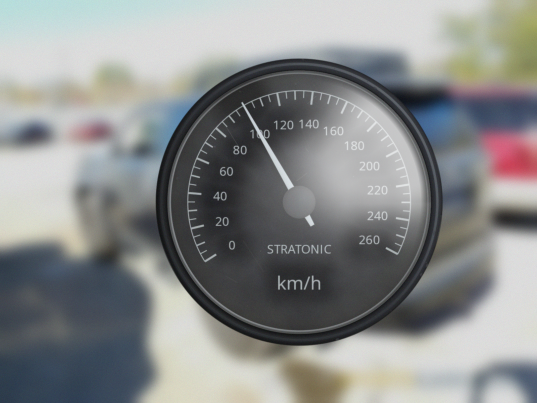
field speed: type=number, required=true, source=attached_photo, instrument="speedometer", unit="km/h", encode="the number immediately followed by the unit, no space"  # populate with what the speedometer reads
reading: 100km/h
